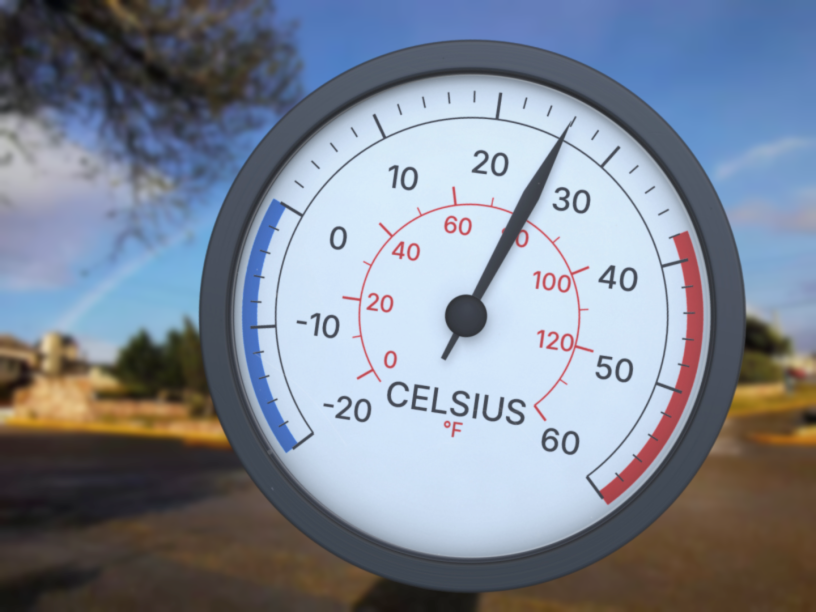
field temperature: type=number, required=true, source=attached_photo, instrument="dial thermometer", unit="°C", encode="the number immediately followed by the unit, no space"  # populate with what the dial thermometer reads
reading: 26°C
